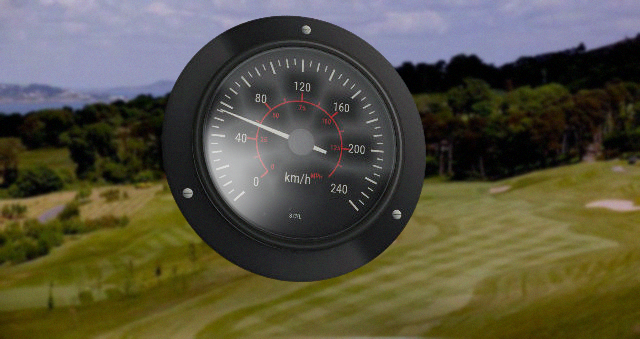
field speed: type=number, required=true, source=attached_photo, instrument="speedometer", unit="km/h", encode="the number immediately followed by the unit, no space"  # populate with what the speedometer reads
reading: 55km/h
